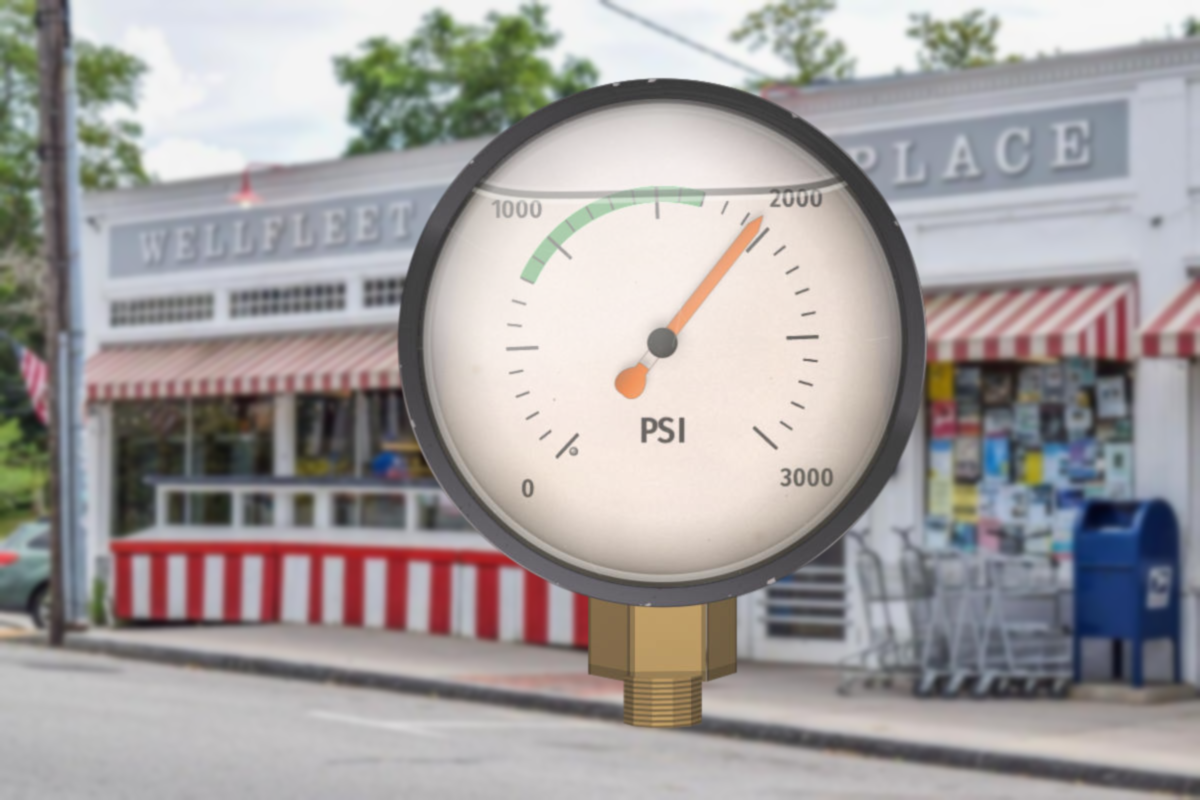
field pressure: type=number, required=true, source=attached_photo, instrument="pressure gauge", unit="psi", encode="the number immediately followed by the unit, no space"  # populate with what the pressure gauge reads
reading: 1950psi
